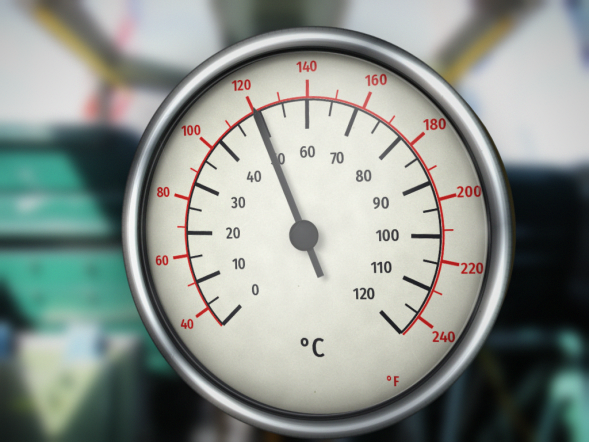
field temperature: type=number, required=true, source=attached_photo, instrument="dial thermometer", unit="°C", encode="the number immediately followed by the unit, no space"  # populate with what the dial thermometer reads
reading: 50°C
